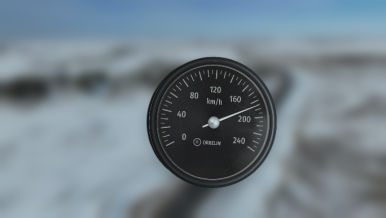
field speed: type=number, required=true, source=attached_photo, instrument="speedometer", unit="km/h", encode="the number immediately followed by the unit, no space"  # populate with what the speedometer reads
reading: 185km/h
